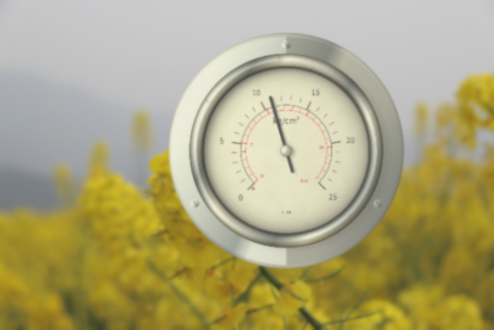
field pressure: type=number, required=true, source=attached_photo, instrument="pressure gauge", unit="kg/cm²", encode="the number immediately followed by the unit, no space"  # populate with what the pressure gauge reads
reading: 11kg/cm²
